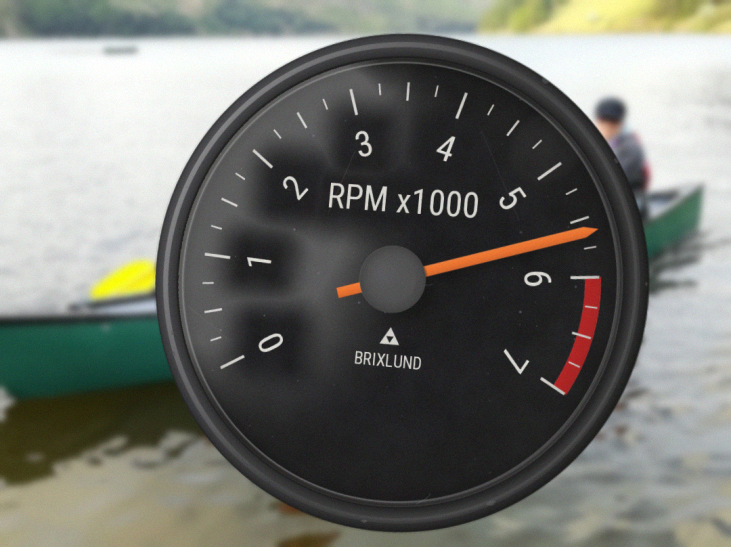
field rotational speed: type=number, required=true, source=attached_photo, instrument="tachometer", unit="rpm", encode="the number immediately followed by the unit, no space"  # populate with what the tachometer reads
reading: 5625rpm
